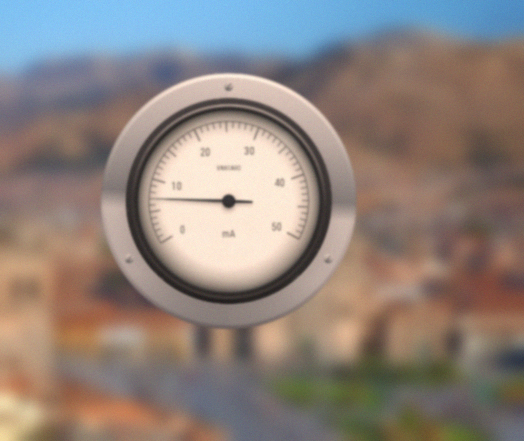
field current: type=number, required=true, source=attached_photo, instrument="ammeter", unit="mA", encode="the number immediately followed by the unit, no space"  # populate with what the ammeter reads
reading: 7mA
